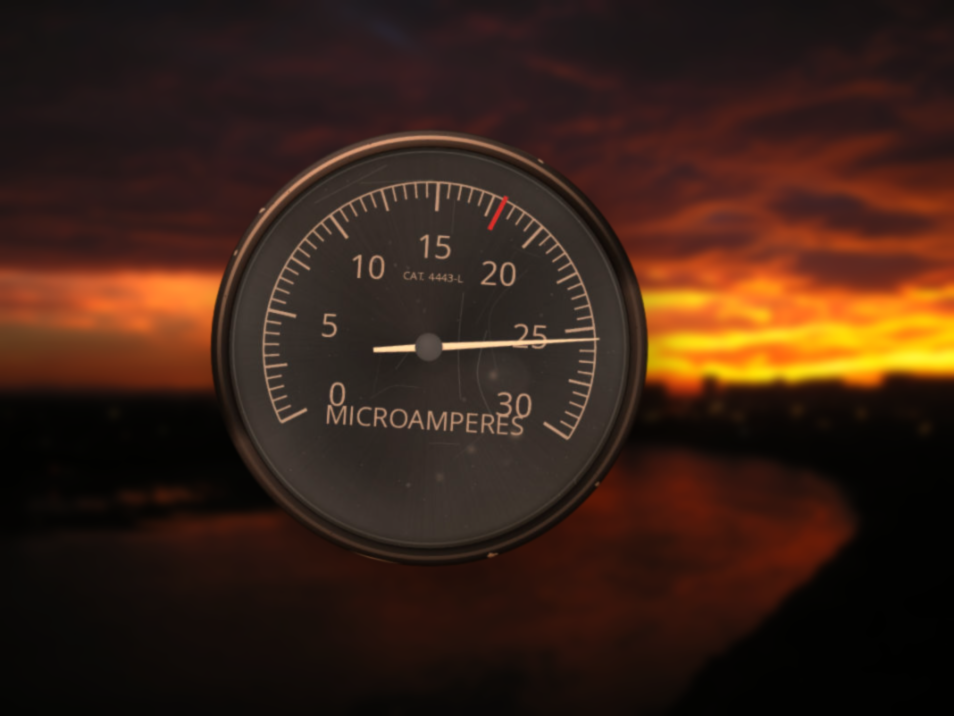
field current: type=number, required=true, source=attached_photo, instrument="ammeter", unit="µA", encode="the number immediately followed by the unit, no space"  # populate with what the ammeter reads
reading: 25.5µA
